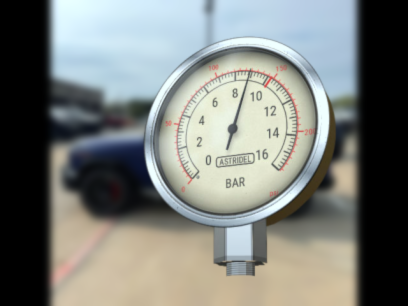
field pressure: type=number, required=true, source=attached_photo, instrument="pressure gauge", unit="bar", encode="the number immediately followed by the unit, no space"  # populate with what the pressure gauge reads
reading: 9bar
